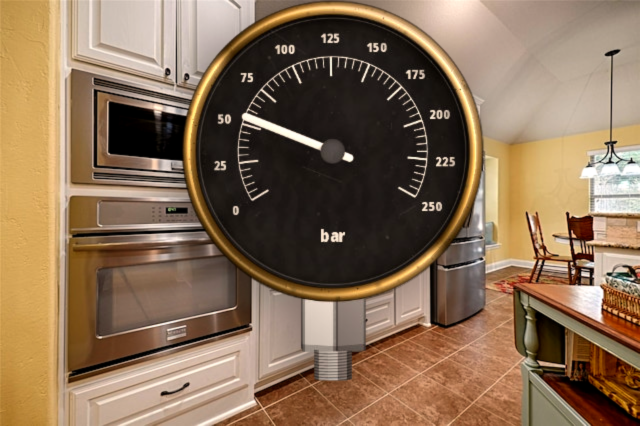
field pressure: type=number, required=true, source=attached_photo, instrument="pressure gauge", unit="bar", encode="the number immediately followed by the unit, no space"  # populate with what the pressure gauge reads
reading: 55bar
